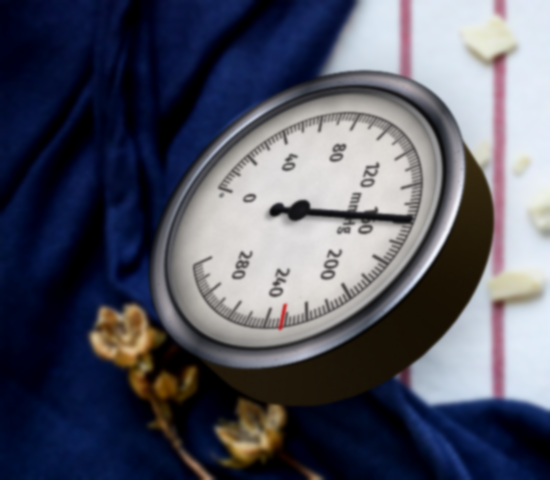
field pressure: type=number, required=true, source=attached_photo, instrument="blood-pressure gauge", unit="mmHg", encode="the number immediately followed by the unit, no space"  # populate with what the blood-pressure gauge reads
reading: 160mmHg
